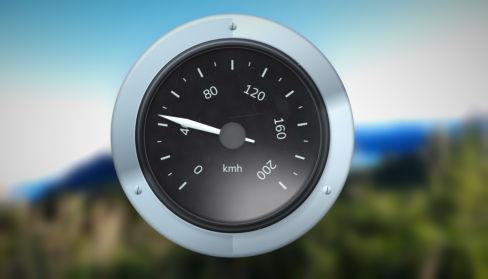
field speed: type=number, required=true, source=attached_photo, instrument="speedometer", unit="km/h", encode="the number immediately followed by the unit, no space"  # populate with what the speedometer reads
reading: 45km/h
